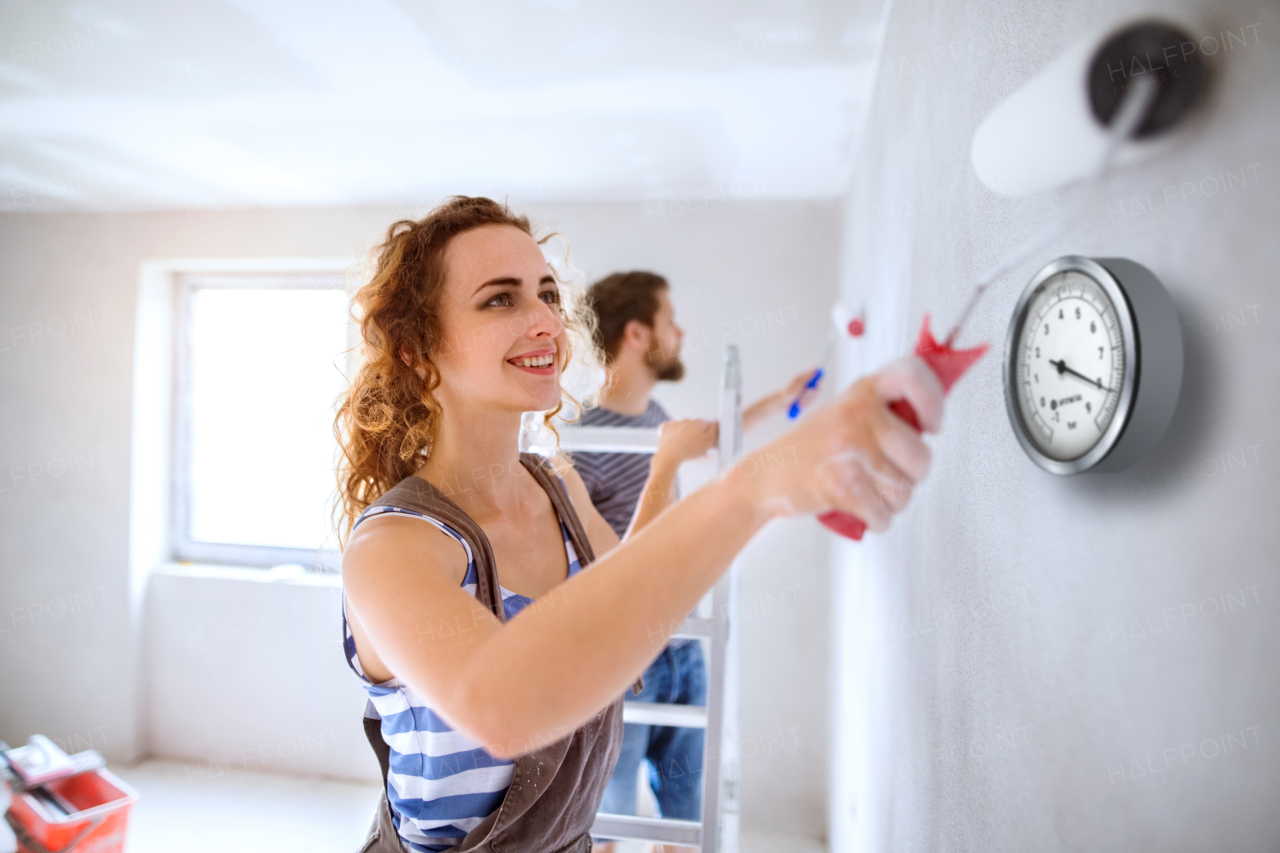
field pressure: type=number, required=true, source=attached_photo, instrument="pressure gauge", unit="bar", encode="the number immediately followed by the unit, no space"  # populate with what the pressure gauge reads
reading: 8bar
